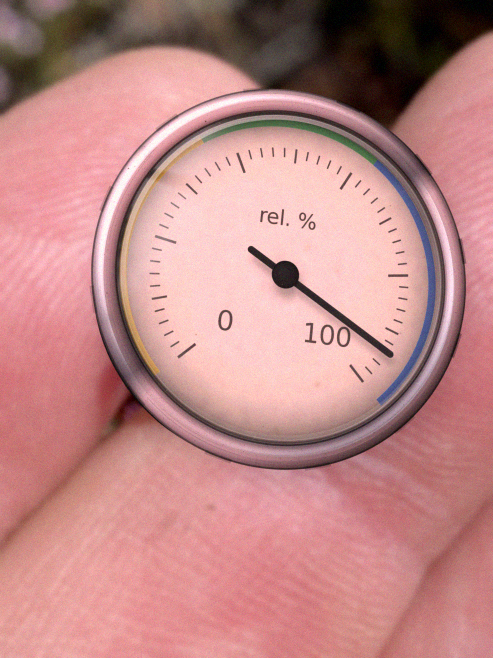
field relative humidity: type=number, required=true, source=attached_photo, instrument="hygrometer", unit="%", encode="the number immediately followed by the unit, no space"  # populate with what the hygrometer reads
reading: 94%
